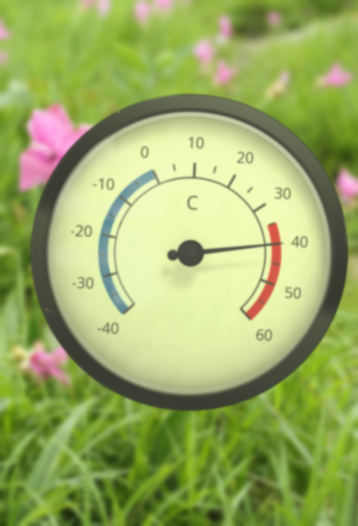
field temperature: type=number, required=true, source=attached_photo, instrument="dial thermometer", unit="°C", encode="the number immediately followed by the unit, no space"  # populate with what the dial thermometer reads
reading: 40°C
